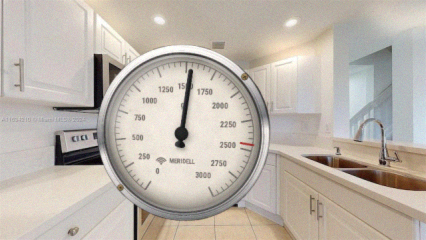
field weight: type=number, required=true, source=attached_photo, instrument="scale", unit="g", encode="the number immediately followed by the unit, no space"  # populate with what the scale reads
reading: 1550g
